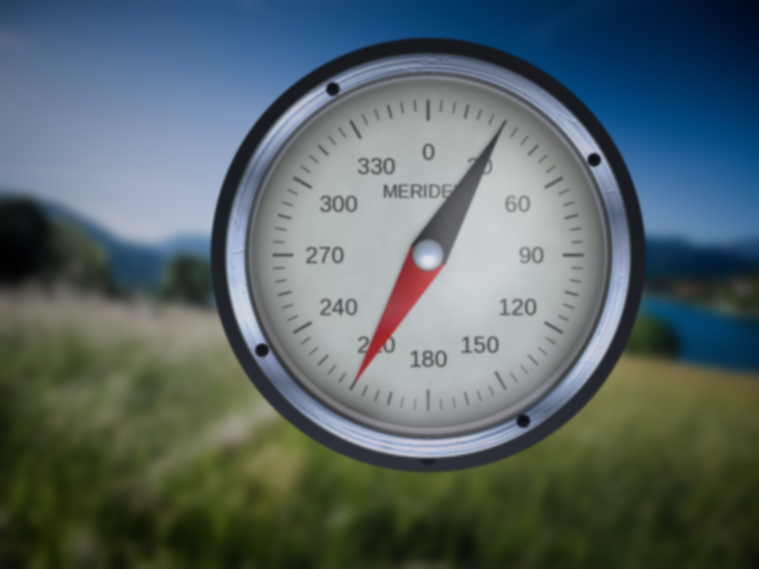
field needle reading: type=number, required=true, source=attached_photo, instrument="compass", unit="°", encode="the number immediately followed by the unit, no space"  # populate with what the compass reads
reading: 210°
